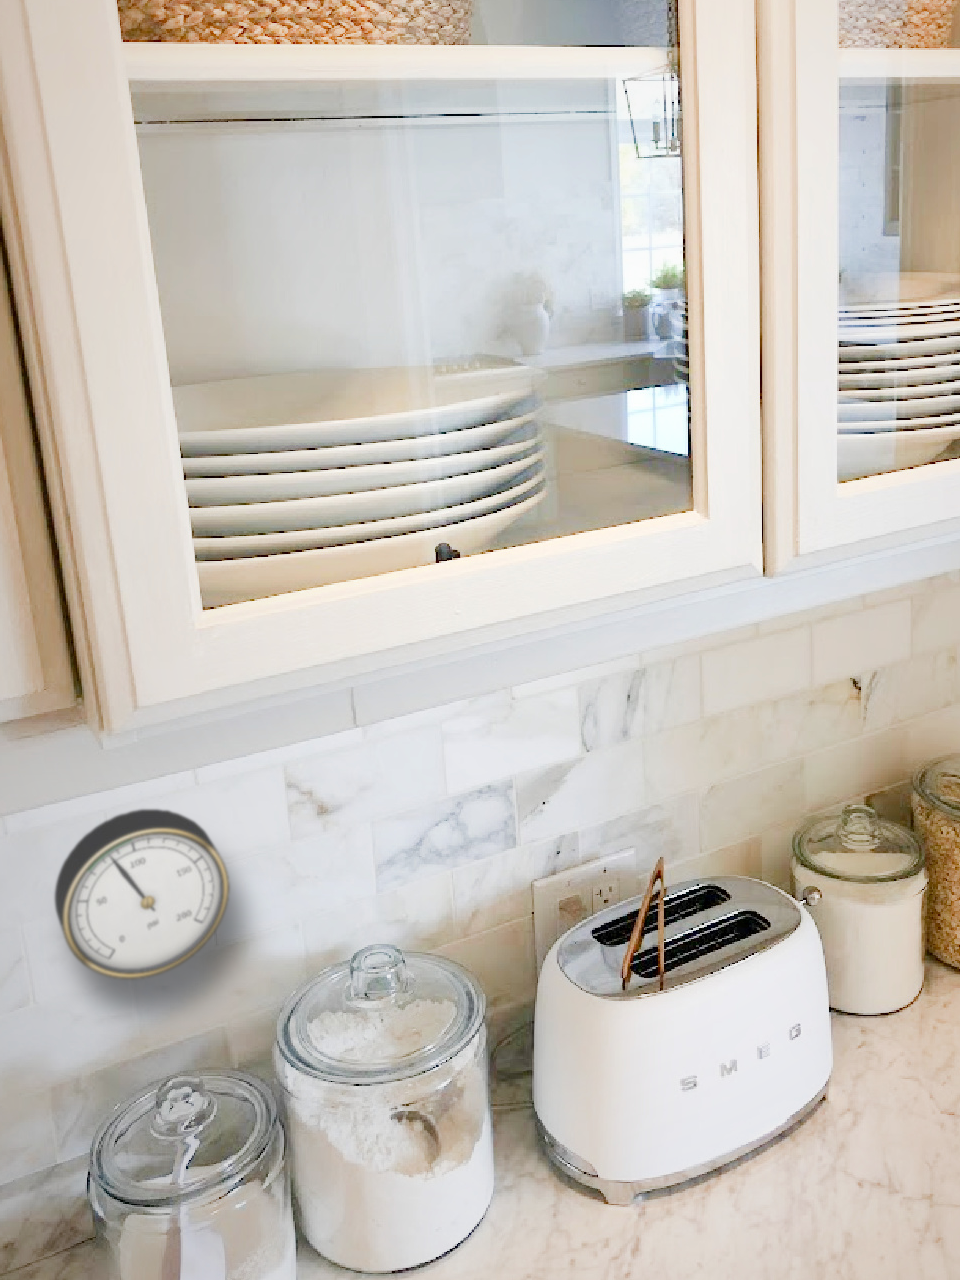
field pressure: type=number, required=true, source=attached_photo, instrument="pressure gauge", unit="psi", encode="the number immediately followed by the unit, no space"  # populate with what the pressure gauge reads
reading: 85psi
